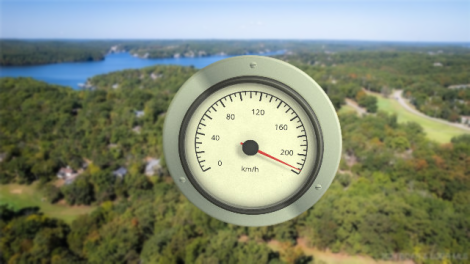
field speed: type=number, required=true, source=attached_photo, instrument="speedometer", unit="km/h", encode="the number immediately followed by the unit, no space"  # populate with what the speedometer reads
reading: 215km/h
